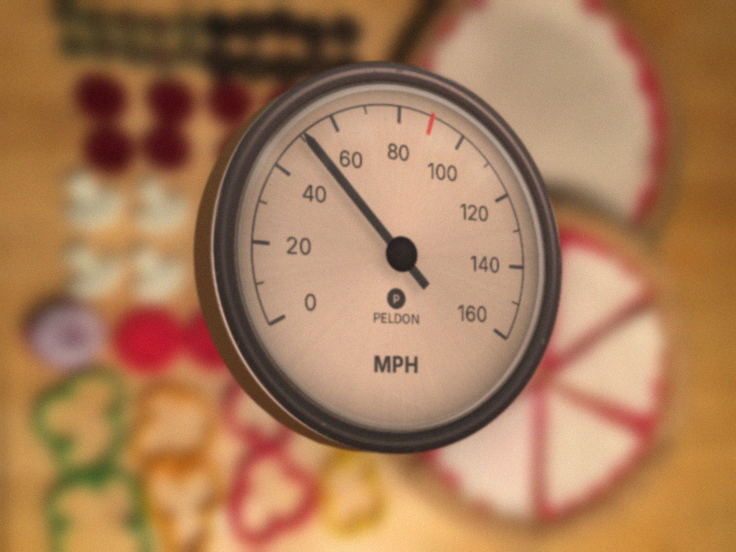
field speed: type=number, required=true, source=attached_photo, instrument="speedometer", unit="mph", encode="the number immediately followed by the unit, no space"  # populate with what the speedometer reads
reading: 50mph
